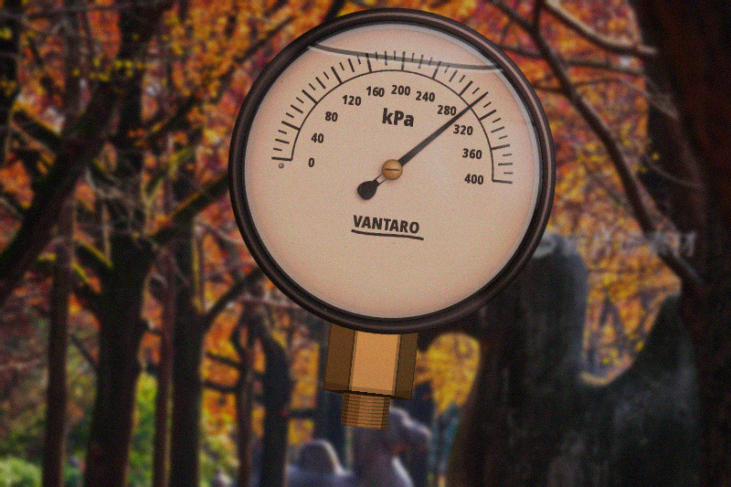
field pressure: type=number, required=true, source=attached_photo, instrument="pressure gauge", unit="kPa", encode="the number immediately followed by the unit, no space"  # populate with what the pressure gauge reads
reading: 300kPa
